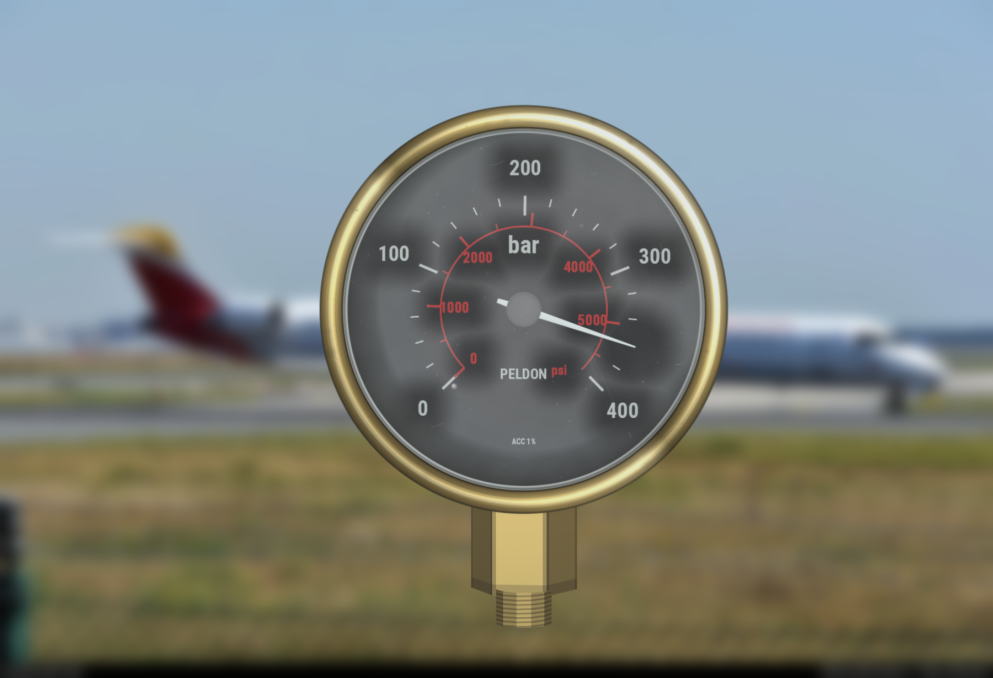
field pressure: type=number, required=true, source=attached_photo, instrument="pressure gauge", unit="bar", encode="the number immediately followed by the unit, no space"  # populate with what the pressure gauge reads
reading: 360bar
